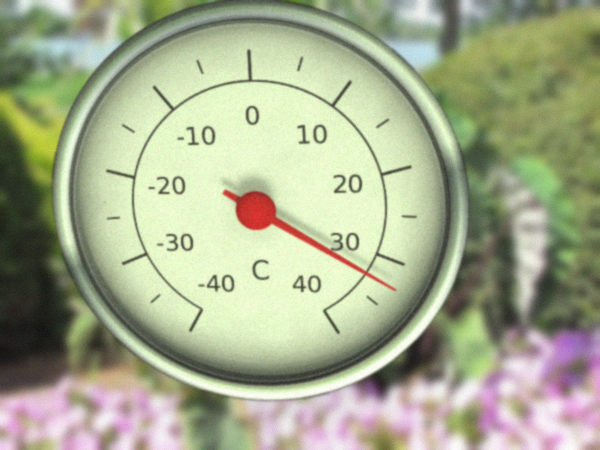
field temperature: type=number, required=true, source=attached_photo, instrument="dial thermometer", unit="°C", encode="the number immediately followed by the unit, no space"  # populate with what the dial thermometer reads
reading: 32.5°C
